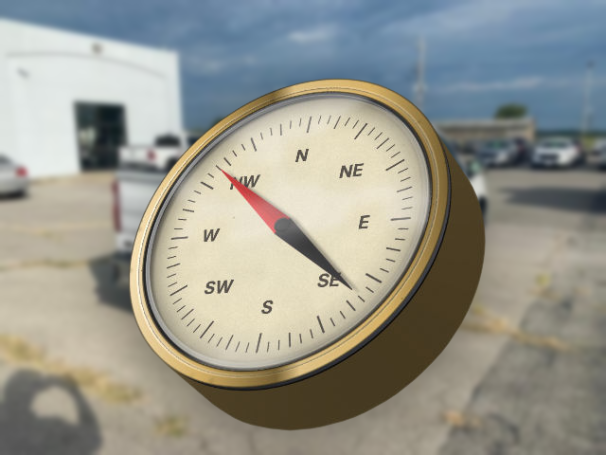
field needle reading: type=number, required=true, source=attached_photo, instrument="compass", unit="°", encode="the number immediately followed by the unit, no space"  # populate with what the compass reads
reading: 310°
